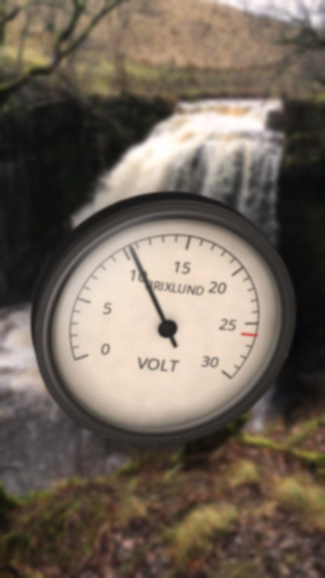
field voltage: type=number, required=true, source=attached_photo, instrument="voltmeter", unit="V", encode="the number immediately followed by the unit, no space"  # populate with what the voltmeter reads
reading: 10.5V
